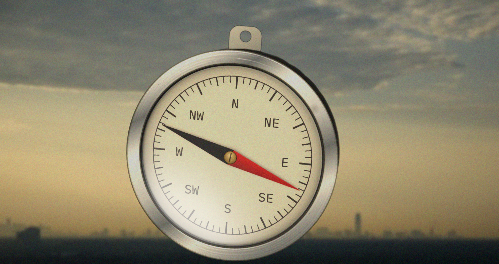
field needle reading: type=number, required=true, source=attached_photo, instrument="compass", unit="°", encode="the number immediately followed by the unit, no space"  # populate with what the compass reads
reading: 110°
